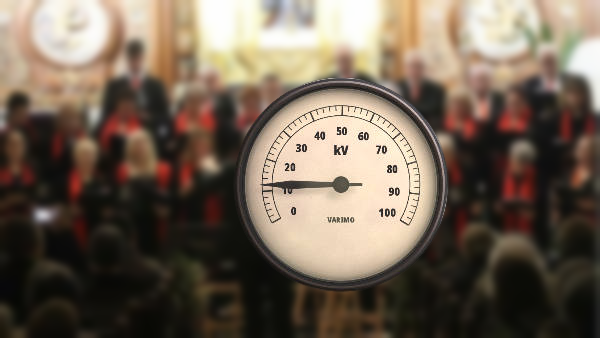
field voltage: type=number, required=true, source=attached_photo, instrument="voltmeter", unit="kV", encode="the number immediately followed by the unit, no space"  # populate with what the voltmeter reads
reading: 12kV
